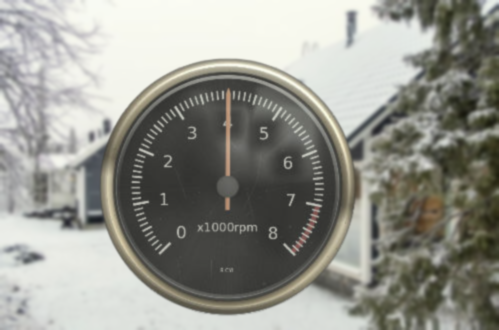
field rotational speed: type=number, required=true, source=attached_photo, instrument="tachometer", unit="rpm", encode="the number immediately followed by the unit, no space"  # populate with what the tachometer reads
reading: 4000rpm
